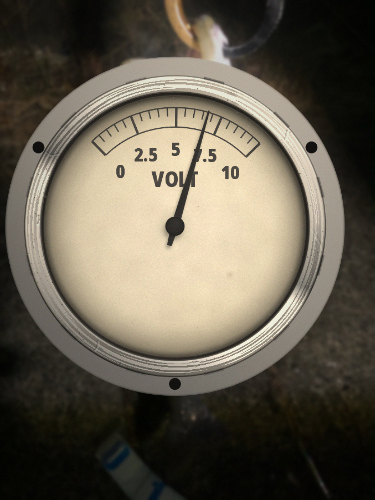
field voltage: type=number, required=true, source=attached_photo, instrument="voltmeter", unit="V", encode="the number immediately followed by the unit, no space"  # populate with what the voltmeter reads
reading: 6.75V
